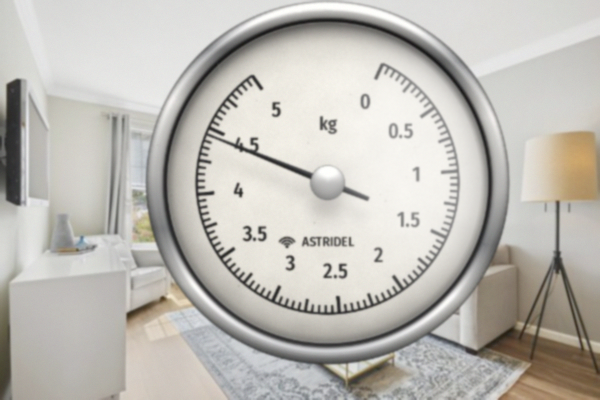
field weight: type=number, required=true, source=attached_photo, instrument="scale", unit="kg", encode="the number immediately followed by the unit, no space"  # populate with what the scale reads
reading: 4.45kg
